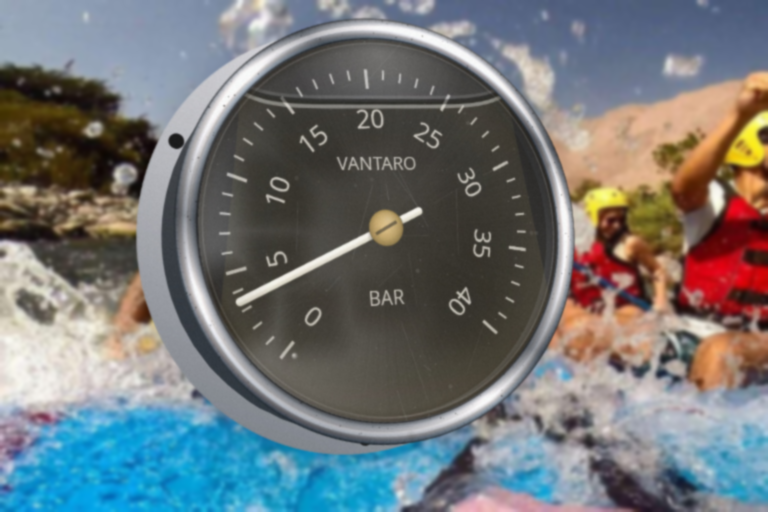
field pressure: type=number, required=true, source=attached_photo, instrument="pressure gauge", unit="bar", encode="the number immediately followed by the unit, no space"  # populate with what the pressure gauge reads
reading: 3.5bar
